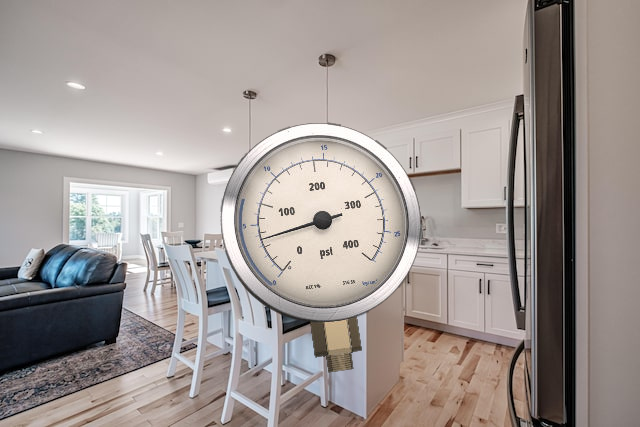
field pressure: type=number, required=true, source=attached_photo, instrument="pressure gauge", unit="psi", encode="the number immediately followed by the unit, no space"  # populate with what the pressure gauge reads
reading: 50psi
